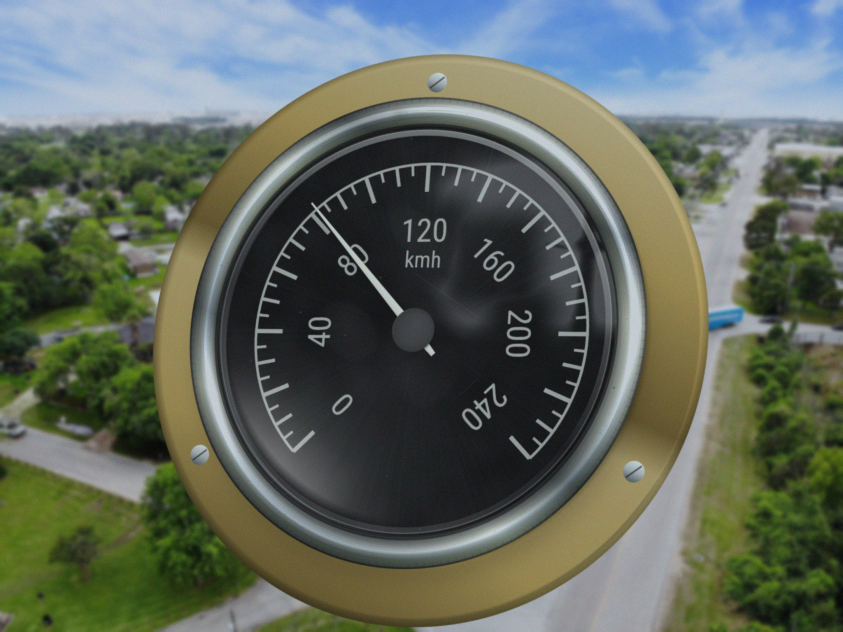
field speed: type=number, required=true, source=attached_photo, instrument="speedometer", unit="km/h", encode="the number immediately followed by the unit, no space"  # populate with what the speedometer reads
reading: 82.5km/h
